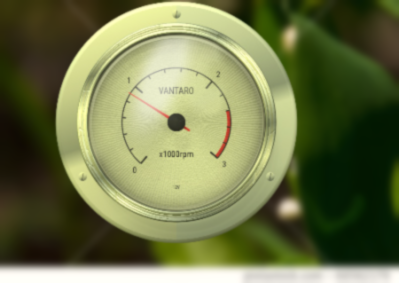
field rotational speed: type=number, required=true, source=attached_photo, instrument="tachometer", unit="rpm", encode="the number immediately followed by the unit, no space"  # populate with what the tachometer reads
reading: 900rpm
